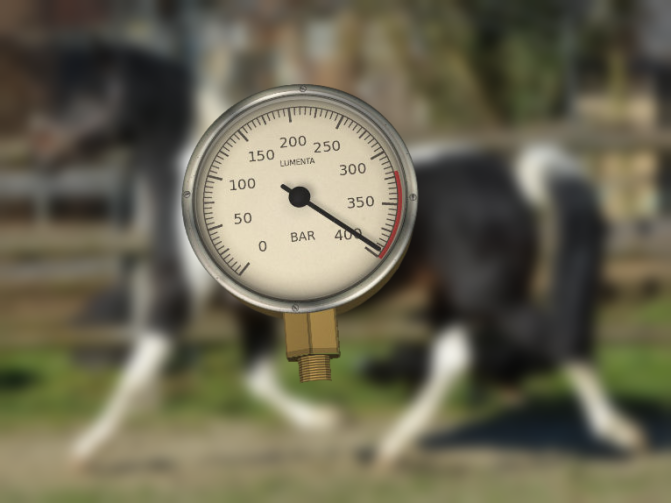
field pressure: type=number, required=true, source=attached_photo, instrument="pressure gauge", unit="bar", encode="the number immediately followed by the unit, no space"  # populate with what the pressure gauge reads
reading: 395bar
